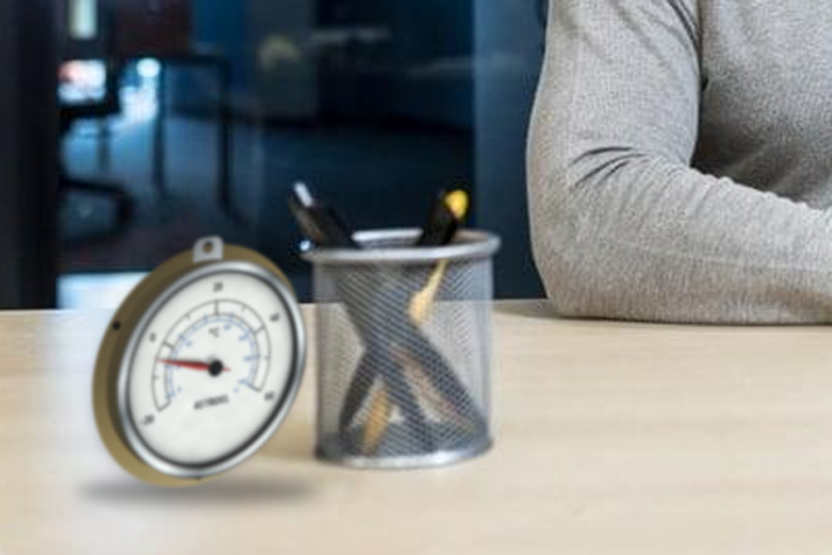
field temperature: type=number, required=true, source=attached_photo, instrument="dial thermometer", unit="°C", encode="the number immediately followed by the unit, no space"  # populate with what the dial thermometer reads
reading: -5°C
